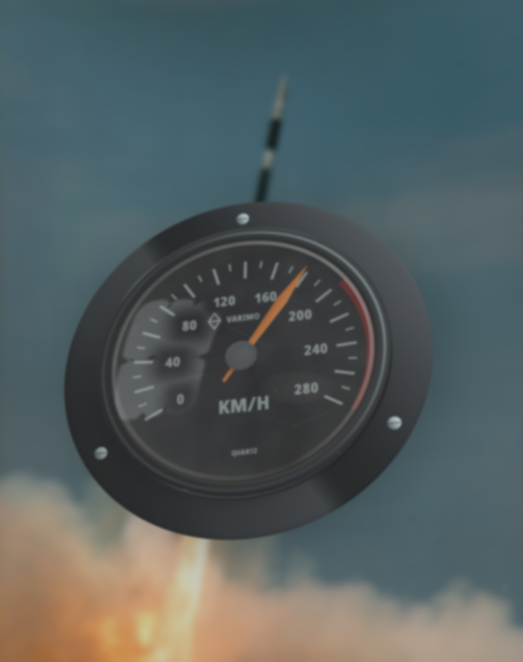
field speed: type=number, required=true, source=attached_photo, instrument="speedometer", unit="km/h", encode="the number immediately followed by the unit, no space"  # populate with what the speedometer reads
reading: 180km/h
